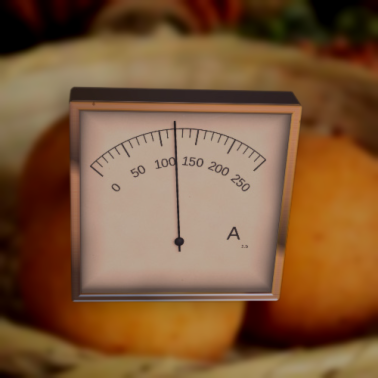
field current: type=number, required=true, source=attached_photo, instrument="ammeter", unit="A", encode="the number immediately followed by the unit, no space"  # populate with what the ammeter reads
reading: 120A
